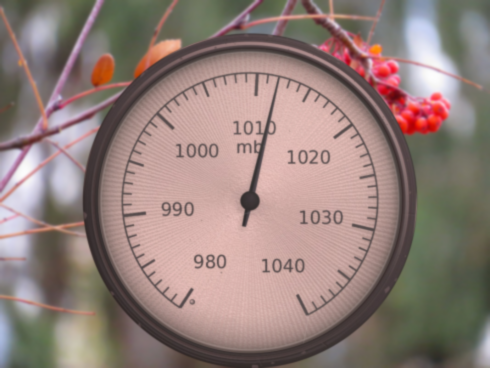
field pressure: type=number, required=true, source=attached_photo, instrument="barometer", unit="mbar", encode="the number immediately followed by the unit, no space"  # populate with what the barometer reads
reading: 1012mbar
